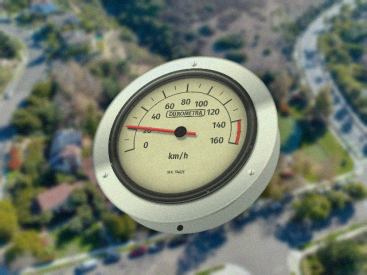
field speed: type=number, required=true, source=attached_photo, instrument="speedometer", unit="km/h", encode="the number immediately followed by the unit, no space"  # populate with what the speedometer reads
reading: 20km/h
